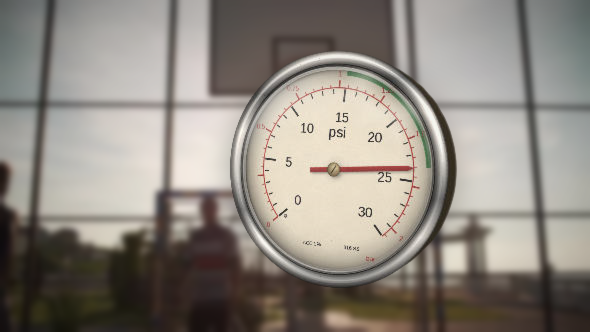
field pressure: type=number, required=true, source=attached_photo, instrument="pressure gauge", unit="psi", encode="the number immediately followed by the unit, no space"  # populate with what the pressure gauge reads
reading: 24psi
